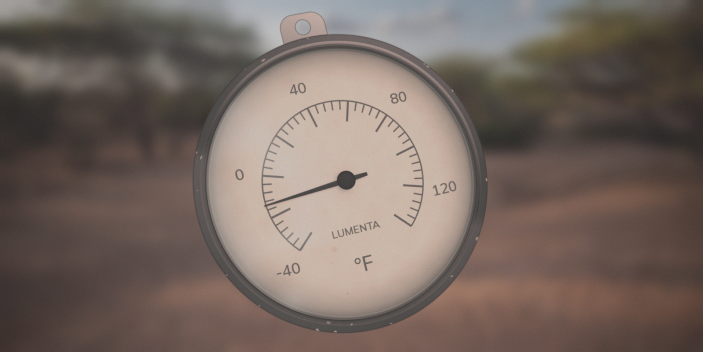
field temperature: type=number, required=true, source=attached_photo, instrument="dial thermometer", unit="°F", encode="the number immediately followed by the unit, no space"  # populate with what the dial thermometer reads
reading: -14°F
